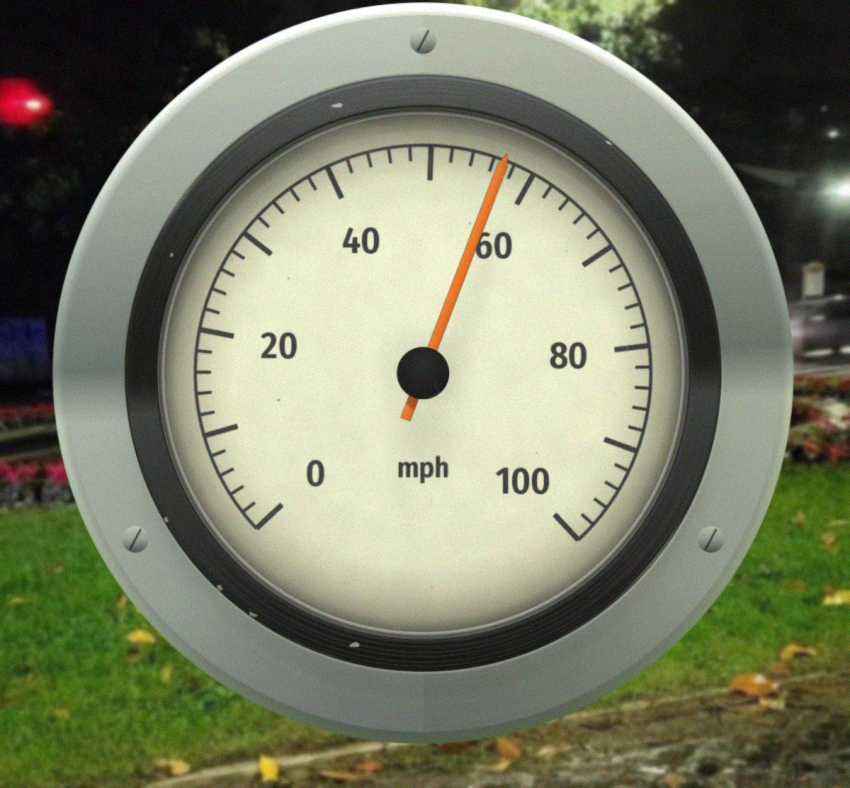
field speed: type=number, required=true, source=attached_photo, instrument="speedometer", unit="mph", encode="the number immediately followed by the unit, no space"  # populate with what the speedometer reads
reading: 57mph
